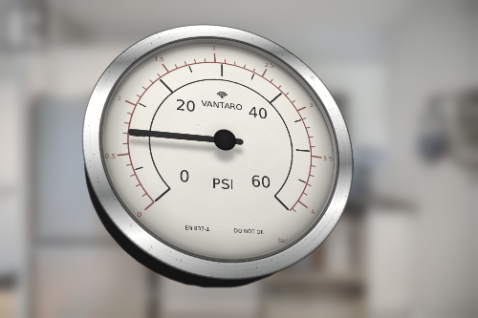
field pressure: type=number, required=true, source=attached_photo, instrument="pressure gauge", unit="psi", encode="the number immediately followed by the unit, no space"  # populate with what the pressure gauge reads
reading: 10psi
